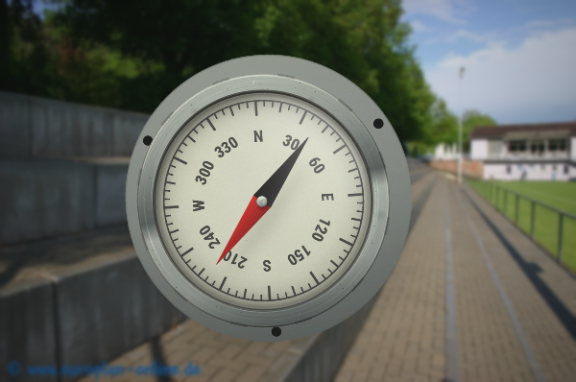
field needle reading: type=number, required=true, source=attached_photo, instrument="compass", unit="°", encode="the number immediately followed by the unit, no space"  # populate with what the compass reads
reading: 220°
